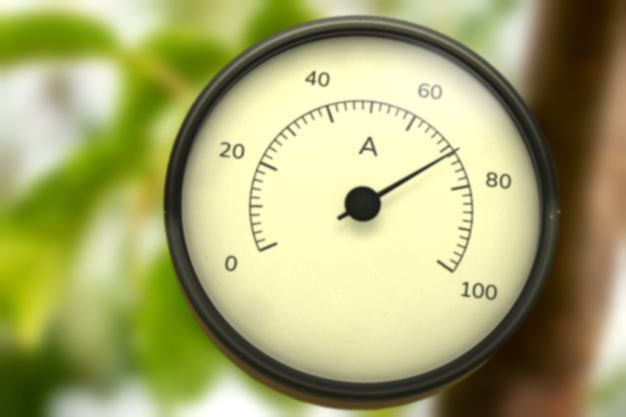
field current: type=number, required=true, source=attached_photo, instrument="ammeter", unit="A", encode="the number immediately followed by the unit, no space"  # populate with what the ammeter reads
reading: 72A
